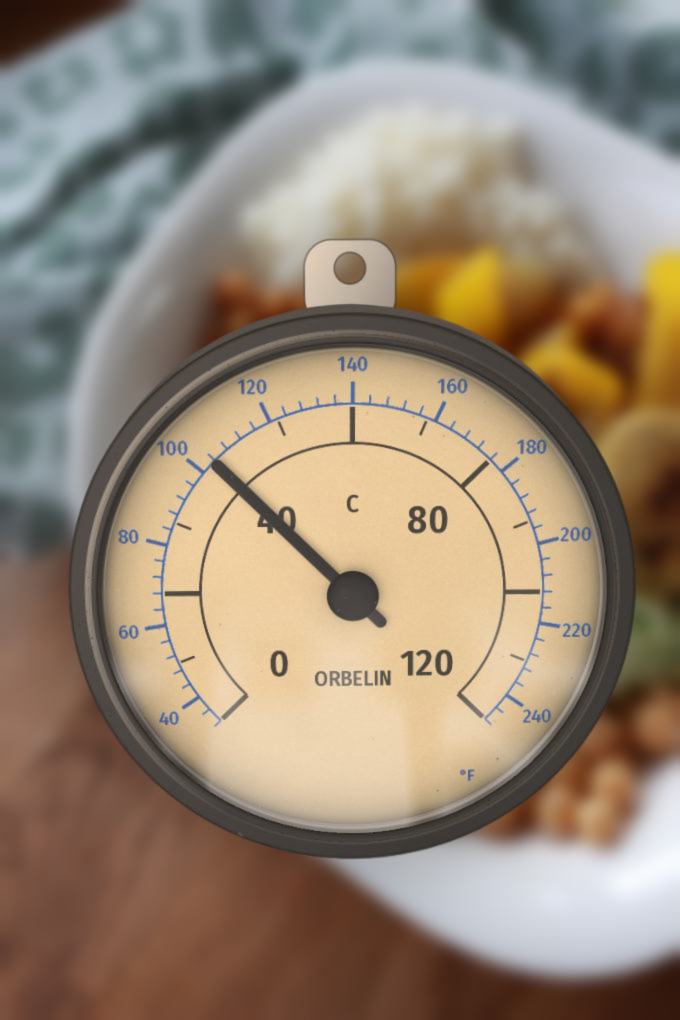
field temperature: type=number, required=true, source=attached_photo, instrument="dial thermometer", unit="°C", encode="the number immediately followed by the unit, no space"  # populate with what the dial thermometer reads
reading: 40°C
